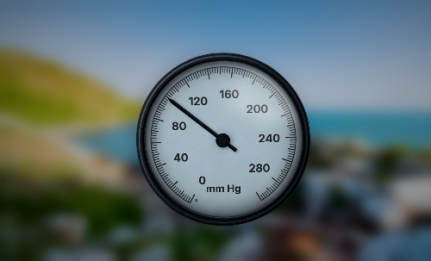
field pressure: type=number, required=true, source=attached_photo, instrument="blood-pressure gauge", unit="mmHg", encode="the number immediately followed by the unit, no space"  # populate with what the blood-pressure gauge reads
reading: 100mmHg
